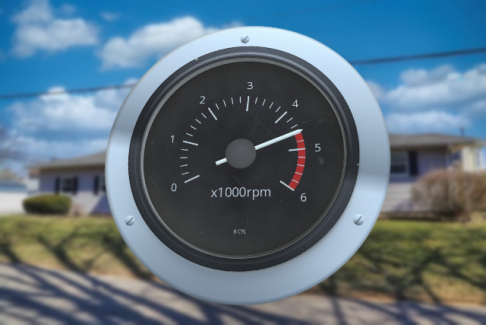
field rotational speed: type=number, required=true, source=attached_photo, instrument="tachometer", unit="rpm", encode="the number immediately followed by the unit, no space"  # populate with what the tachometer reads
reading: 4600rpm
